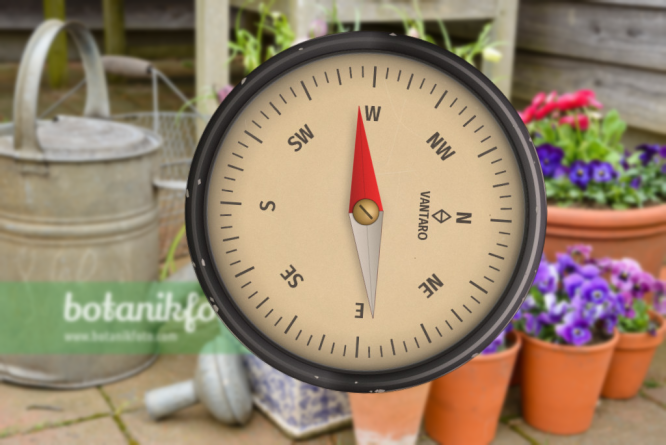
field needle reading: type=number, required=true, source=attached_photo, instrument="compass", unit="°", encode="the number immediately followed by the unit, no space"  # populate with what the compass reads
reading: 262.5°
